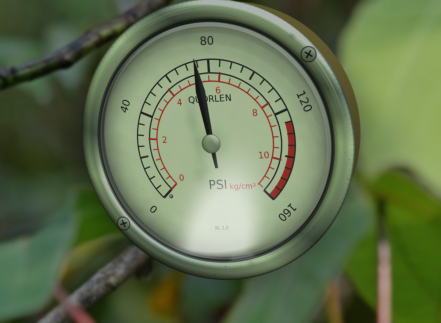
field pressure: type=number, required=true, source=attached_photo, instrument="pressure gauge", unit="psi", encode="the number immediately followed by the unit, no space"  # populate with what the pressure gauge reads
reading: 75psi
